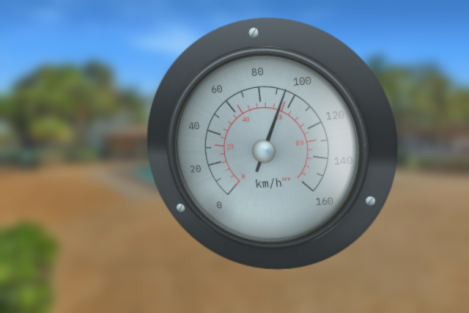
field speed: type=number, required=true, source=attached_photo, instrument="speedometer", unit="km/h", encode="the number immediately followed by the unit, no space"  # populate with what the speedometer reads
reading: 95km/h
